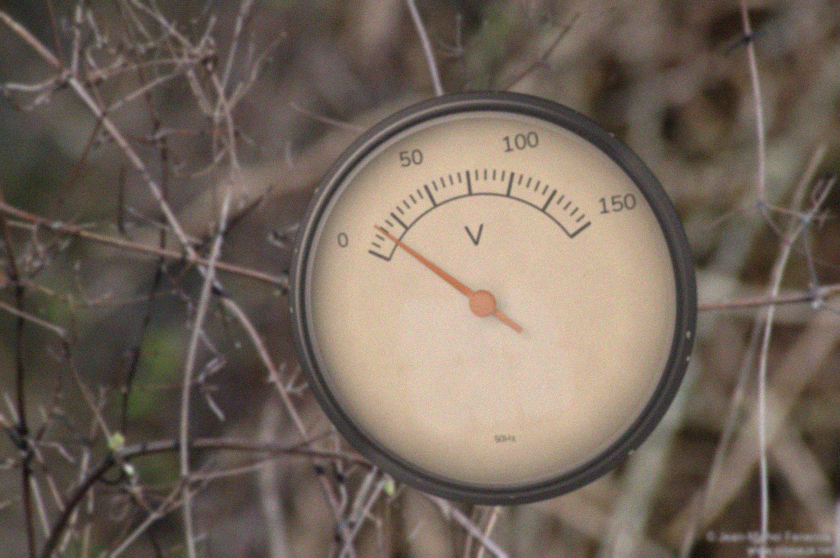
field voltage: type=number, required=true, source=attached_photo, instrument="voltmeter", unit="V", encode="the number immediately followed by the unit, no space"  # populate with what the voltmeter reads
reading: 15V
